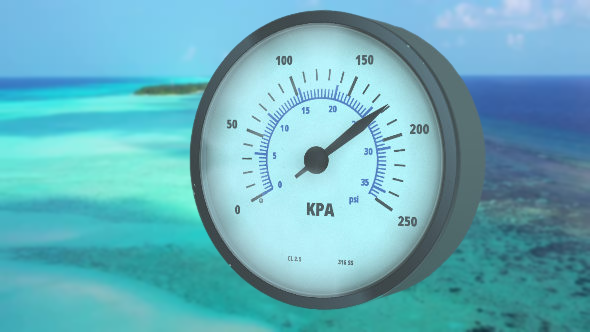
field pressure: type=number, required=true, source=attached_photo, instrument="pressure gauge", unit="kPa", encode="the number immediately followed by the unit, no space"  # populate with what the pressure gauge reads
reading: 180kPa
